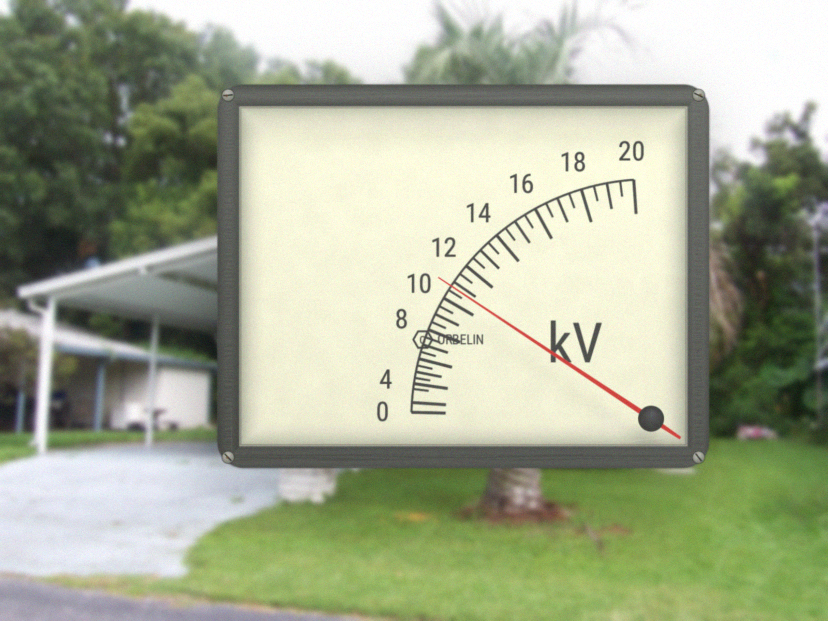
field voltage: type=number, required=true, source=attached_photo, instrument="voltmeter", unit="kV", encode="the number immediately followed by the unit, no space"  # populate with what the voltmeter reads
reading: 10.75kV
